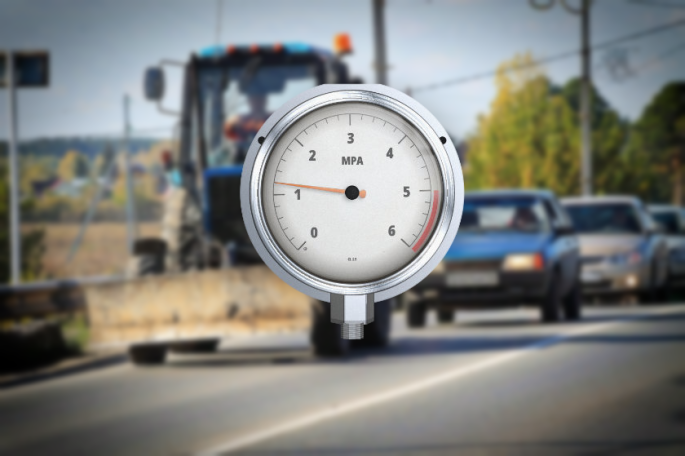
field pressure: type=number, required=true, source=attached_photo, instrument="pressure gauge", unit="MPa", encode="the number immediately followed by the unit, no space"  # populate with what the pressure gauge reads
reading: 1.2MPa
